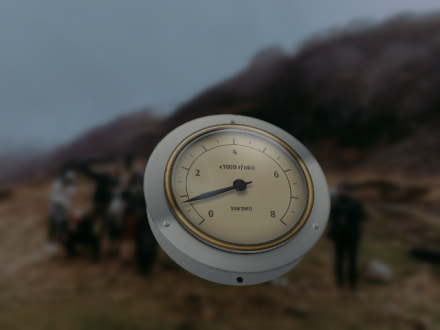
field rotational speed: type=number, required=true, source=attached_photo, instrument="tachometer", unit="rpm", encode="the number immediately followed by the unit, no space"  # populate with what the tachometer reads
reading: 750rpm
